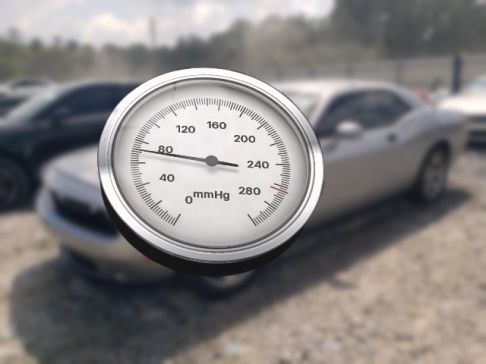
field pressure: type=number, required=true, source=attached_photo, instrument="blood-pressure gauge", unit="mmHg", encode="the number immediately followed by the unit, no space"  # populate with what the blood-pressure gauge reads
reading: 70mmHg
